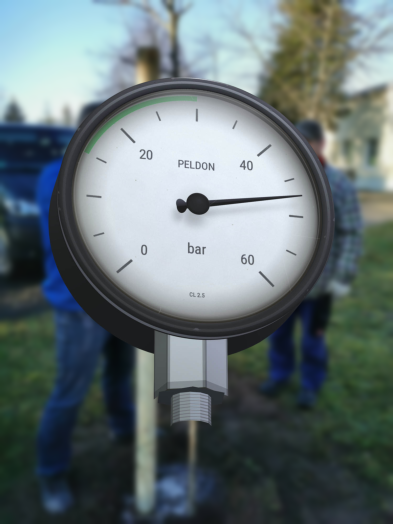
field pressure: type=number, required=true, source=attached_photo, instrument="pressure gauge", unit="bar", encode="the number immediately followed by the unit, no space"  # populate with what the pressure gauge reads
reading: 47.5bar
